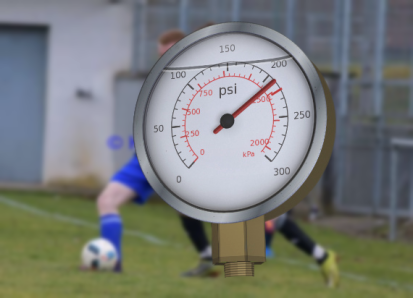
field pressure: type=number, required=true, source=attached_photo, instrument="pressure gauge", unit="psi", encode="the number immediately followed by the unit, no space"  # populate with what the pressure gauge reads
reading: 210psi
